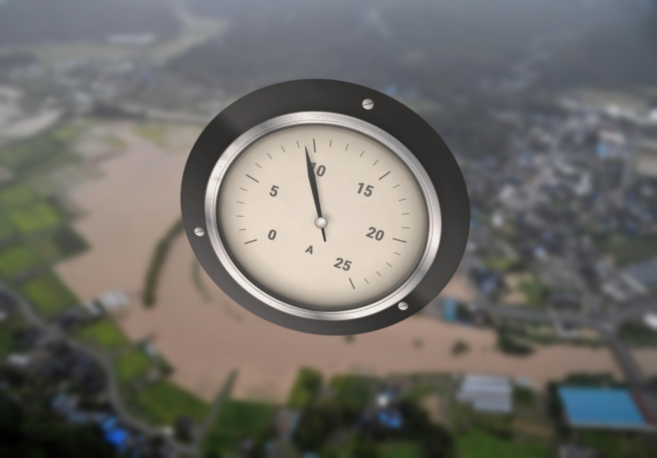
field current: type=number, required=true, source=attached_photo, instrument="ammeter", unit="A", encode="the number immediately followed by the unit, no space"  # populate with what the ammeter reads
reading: 9.5A
